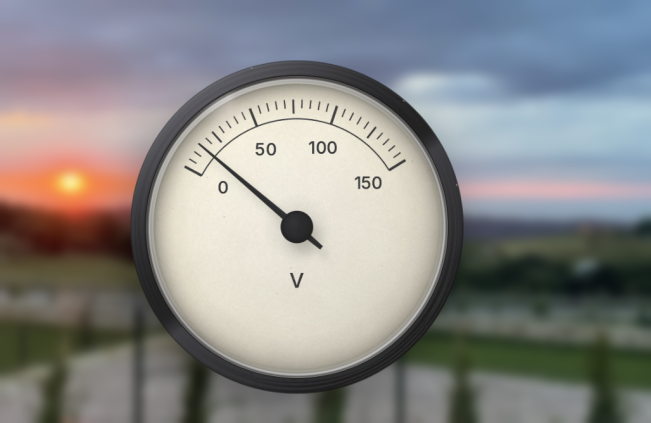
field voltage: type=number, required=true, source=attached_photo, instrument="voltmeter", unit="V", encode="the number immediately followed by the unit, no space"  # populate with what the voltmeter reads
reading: 15V
